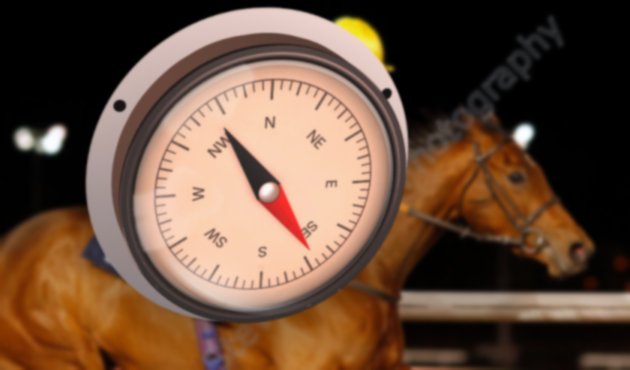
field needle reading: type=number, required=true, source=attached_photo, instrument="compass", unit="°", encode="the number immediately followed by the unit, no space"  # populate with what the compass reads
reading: 145°
